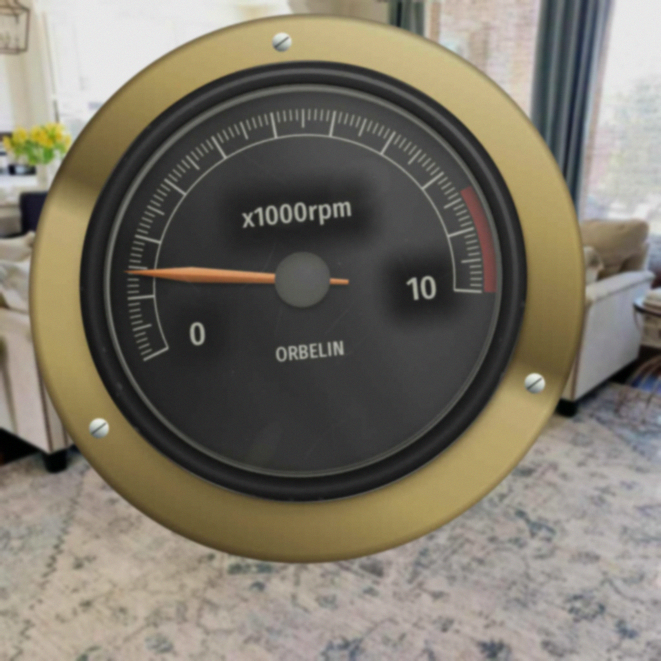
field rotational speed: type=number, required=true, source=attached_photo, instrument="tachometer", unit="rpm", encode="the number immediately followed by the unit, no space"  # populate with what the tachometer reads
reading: 1400rpm
